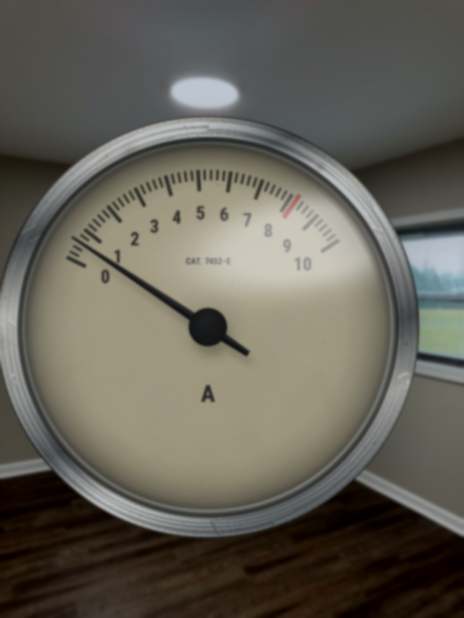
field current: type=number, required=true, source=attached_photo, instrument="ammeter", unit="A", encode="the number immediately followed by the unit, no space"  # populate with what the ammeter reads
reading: 0.6A
